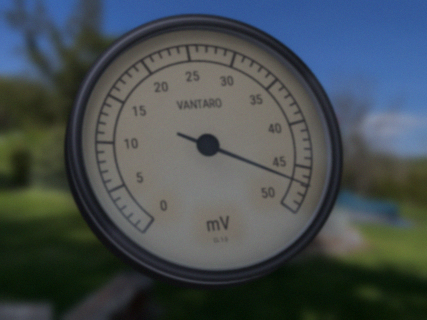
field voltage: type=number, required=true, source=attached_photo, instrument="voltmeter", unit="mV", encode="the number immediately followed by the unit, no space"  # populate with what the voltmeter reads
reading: 47mV
